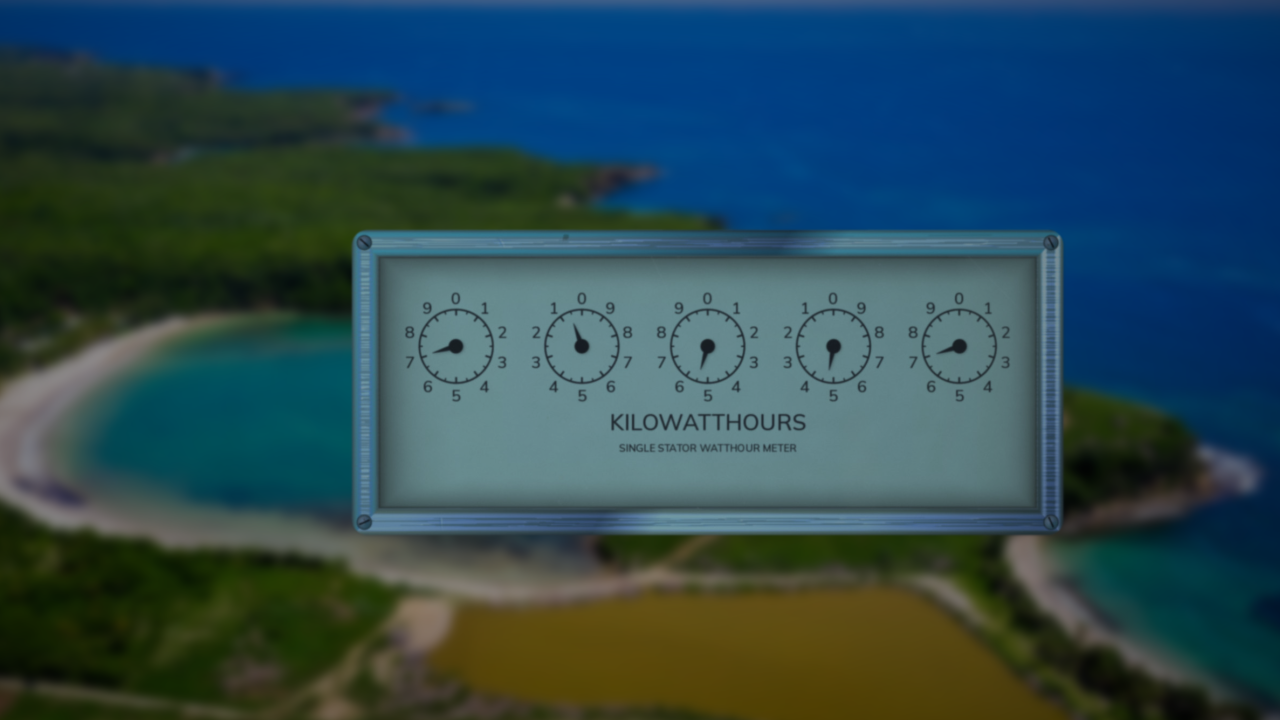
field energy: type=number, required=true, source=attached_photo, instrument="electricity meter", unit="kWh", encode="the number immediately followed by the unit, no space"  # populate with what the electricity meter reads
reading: 70547kWh
